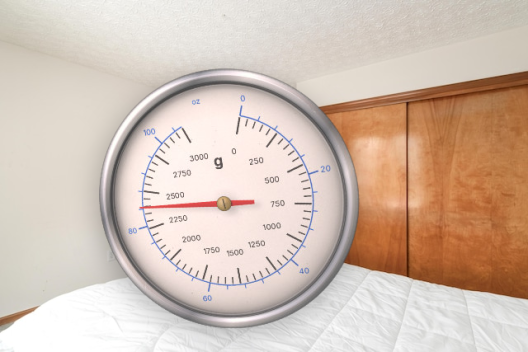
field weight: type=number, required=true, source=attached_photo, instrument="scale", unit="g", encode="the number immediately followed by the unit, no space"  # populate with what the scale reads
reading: 2400g
